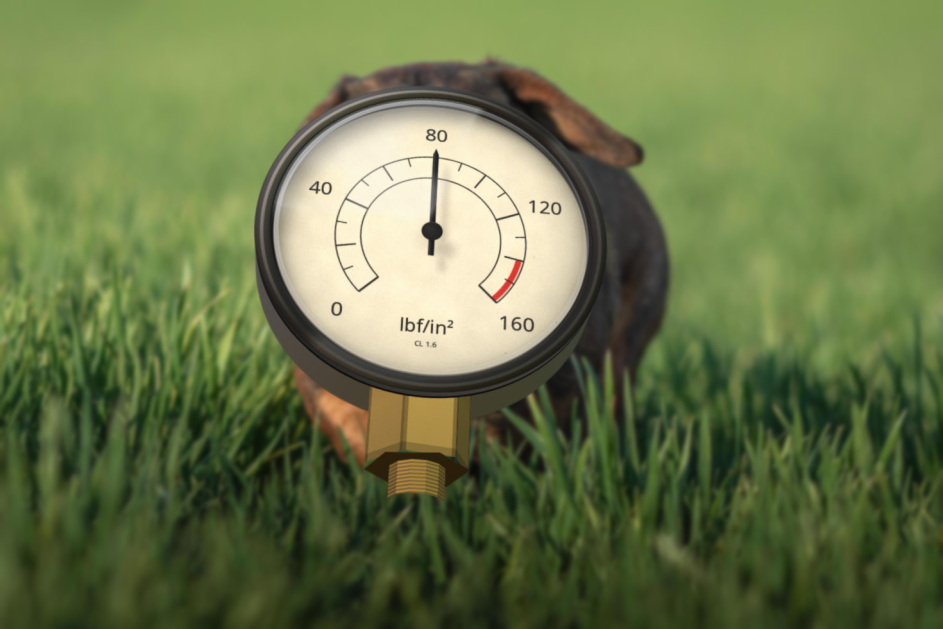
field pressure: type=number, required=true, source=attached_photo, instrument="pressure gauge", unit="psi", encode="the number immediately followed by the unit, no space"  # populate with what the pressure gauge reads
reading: 80psi
